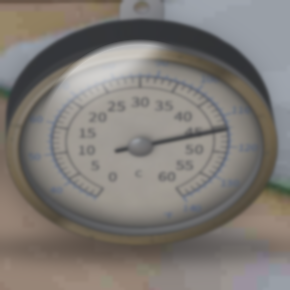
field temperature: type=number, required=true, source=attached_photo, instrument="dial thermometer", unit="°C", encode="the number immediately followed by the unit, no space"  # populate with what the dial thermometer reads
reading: 45°C
